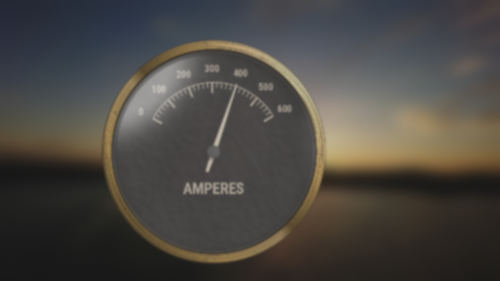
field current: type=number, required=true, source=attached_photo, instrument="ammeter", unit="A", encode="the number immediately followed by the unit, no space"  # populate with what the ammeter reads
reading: 400A
